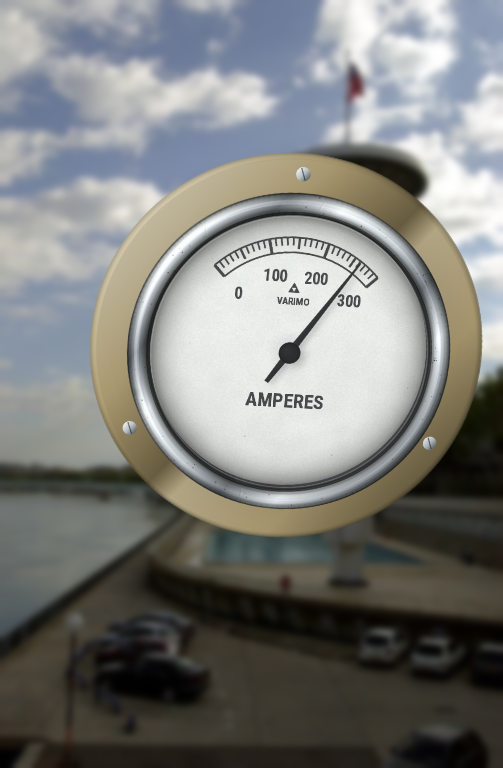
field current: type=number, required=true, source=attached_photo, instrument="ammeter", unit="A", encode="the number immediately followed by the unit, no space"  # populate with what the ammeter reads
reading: 260A
